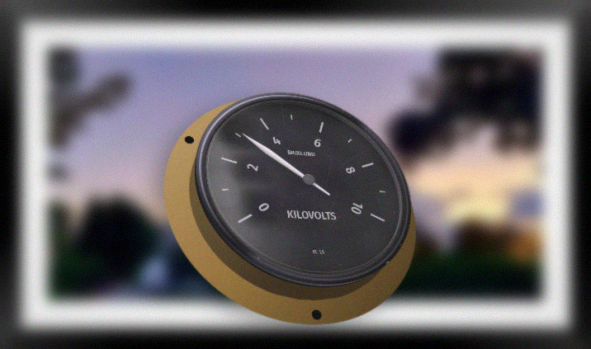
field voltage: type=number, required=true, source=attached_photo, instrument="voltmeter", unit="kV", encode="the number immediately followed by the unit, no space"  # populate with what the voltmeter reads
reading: 3kV
